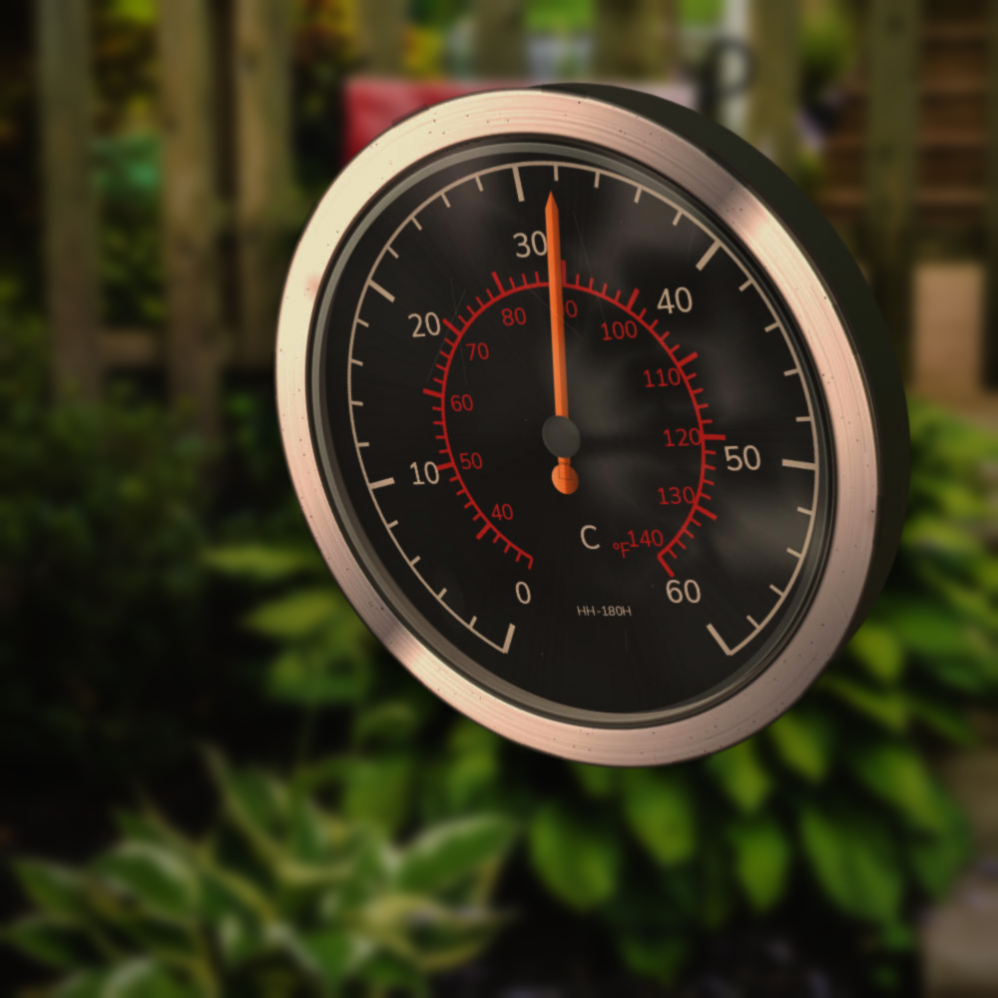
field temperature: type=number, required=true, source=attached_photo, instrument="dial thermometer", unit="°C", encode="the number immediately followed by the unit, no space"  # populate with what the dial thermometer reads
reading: 32°C
